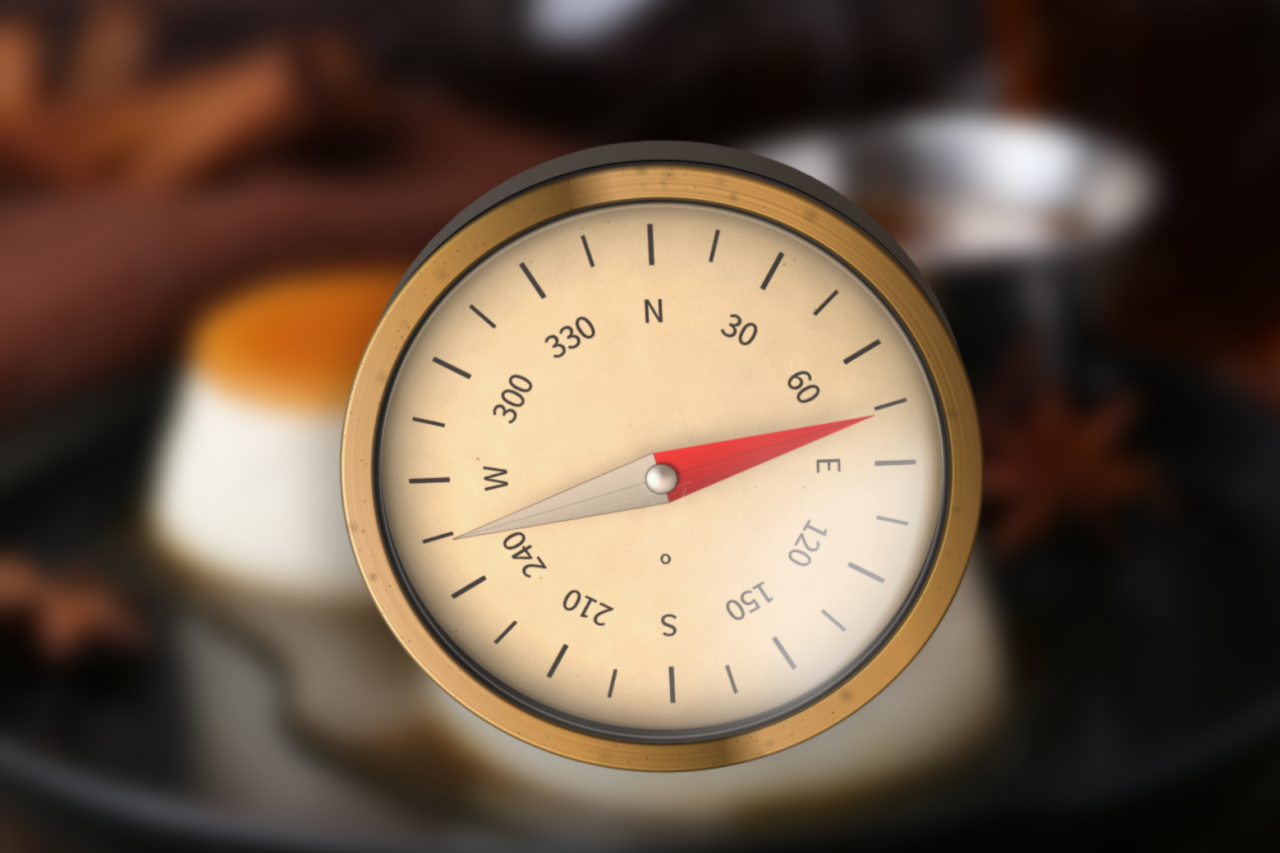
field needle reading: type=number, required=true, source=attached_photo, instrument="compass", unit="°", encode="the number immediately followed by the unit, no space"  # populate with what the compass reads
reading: 75°
